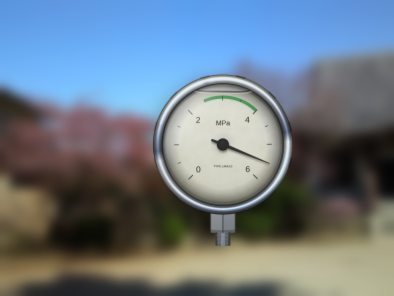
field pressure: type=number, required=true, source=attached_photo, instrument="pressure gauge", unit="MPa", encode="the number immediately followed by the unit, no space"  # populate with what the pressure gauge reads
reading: 5.5MPa
